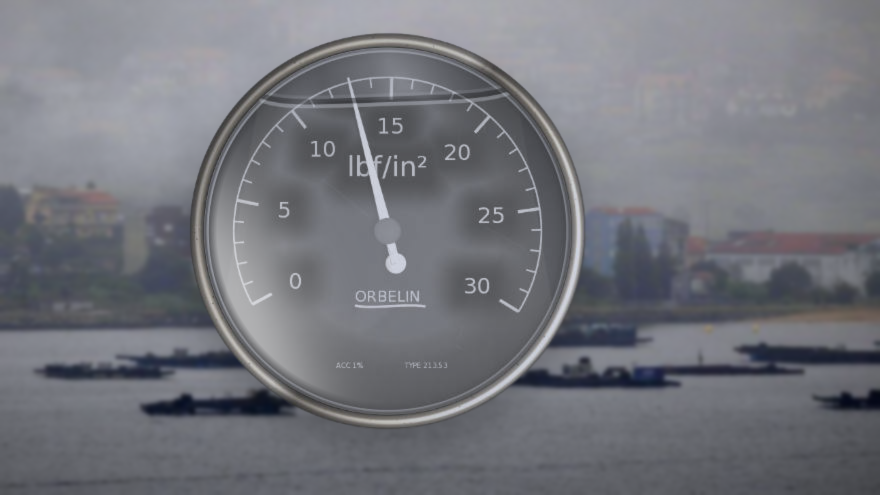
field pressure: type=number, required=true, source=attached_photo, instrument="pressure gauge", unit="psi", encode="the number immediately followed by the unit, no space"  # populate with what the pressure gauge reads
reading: 13psi
